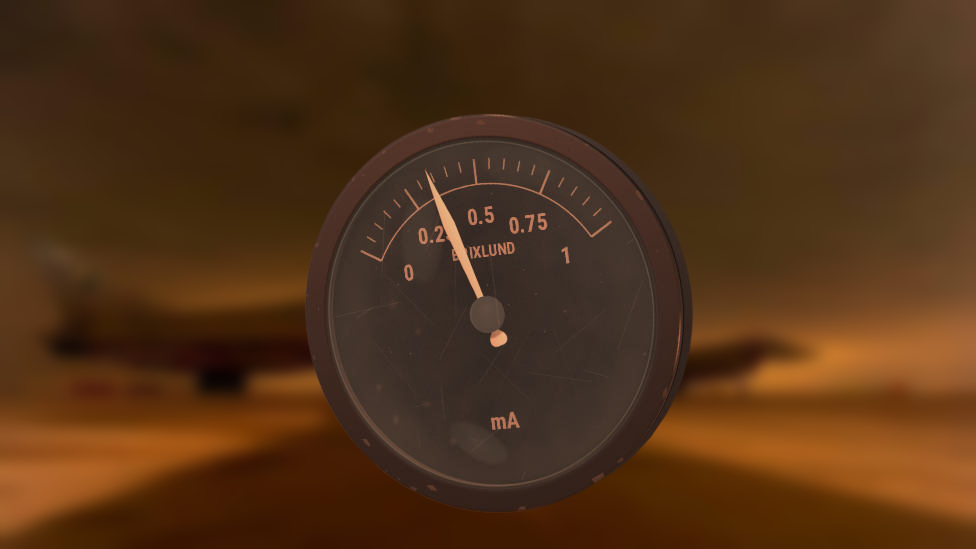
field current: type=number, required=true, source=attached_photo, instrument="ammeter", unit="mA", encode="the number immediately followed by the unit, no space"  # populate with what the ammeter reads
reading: 0.35mA
